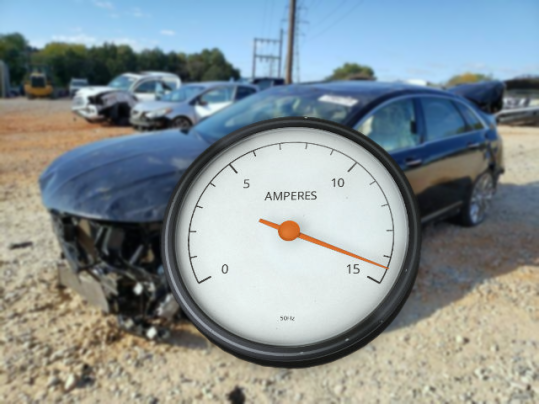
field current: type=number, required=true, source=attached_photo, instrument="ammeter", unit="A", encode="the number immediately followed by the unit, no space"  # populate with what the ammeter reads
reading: 14.5A
